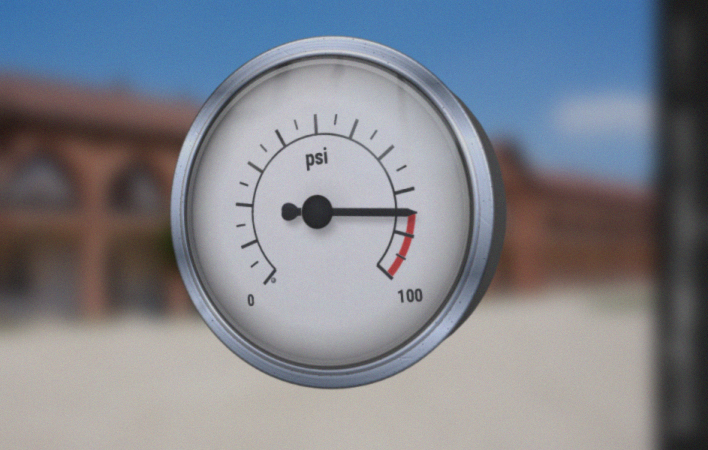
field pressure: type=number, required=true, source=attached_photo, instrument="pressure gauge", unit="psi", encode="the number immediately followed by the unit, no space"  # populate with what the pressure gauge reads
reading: 85psi
